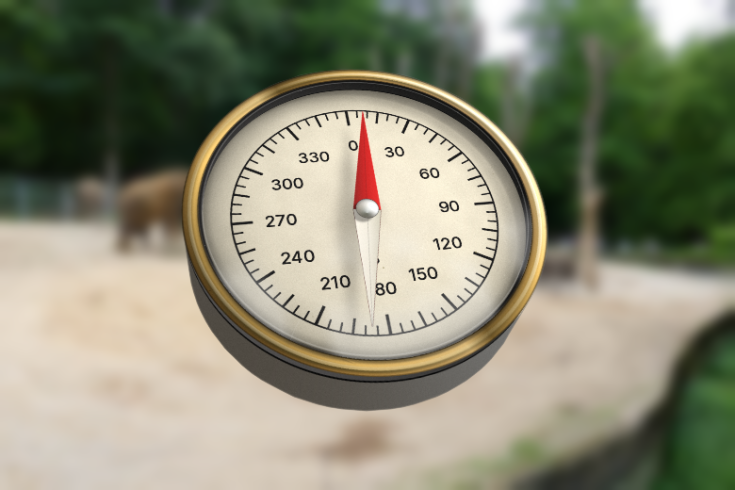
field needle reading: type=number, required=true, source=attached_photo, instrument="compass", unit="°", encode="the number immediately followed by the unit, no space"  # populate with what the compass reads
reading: 7.5°
